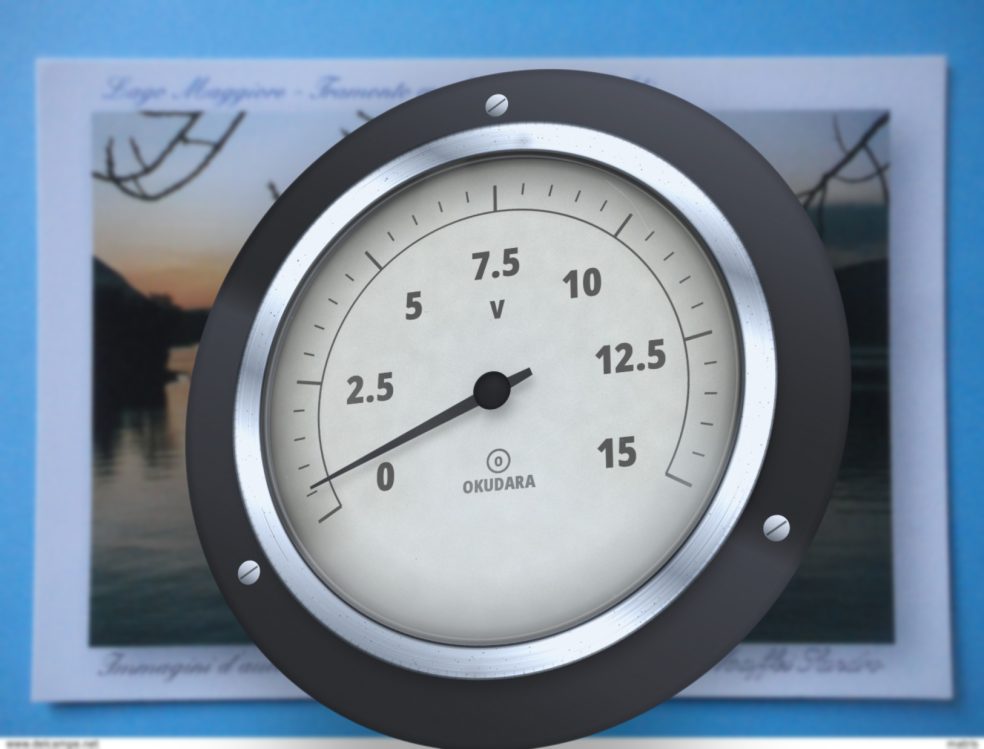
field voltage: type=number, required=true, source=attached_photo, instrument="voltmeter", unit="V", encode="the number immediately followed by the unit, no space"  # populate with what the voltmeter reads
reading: 0.5V
